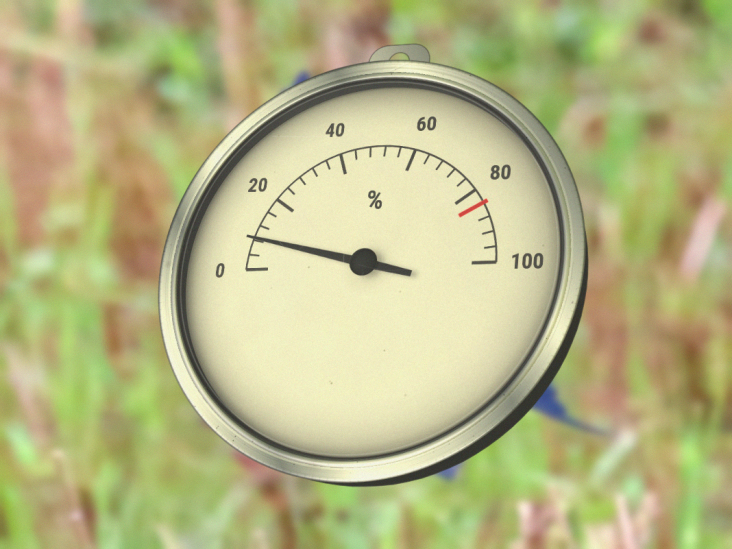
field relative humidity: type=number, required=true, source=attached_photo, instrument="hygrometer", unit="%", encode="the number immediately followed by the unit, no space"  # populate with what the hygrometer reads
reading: 8%
